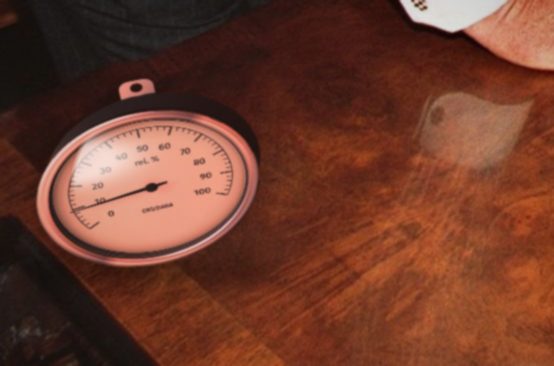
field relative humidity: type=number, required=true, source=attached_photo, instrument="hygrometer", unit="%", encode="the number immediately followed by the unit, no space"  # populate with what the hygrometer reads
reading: 10%
